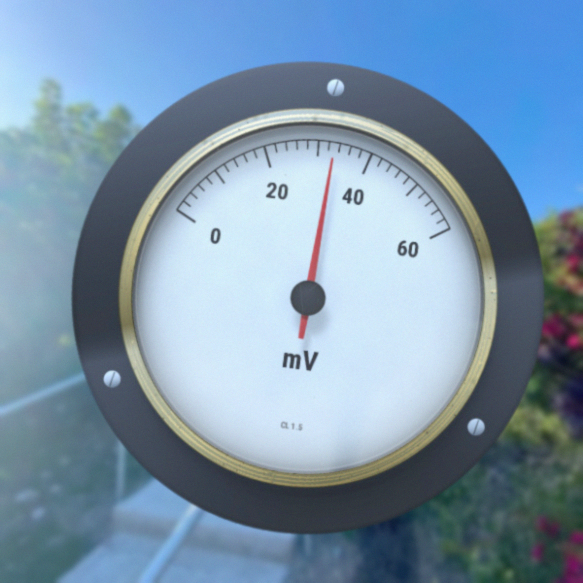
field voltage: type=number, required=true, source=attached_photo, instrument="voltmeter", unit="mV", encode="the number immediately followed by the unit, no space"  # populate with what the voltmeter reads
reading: 33mV
